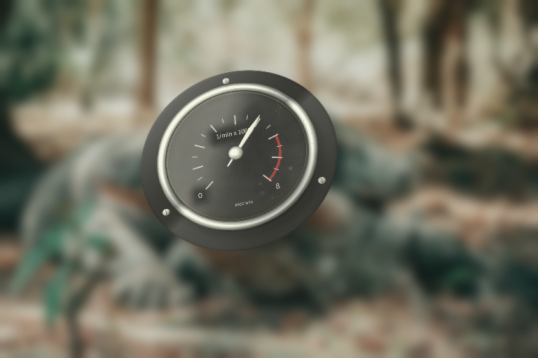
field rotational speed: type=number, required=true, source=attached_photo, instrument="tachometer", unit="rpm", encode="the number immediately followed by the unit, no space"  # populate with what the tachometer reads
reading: 5000rpm
